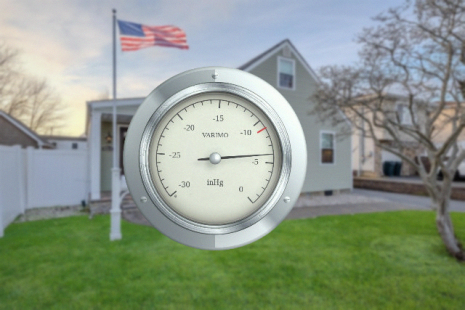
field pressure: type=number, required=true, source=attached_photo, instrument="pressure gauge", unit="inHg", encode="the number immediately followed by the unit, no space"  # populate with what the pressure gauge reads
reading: -6inHg
